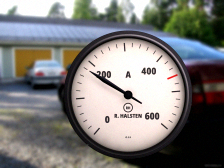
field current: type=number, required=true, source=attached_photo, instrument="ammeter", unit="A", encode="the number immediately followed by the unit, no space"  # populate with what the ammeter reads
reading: 180A
